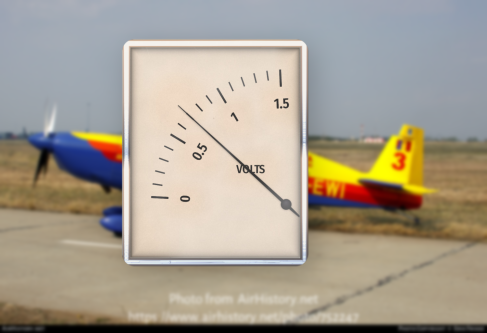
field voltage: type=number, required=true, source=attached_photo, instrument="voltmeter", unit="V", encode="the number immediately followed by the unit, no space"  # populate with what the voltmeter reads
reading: 0.7V
